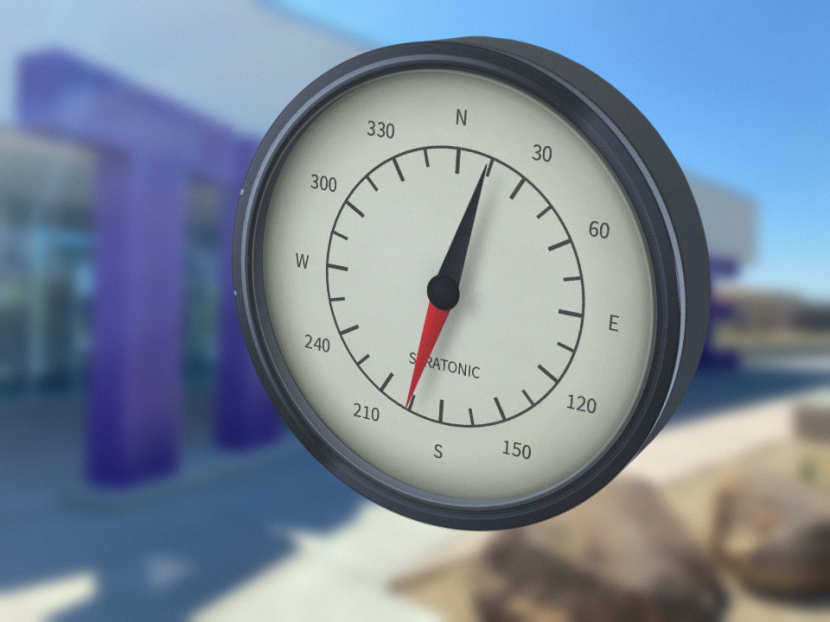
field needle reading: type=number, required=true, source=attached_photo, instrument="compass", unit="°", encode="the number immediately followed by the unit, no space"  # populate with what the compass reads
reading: 195°
